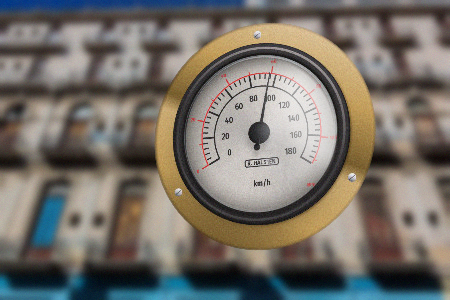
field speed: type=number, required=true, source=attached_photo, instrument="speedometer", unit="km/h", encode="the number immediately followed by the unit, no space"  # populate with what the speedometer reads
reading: 96km/h
